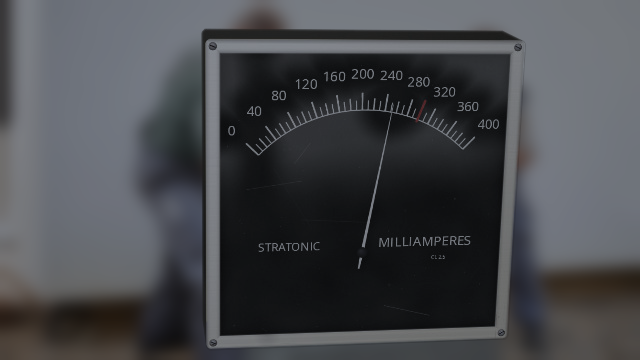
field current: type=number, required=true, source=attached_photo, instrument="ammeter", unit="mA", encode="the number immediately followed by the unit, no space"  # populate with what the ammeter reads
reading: 250mA
